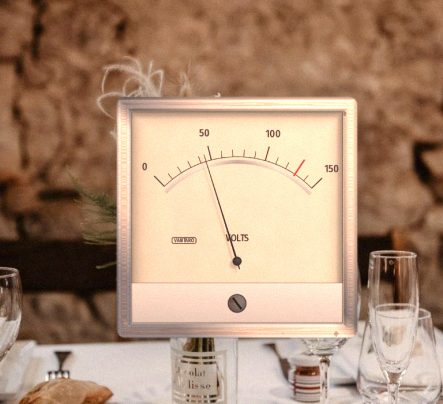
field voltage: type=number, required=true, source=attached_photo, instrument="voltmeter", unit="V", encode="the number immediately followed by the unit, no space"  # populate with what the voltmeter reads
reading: 45V
